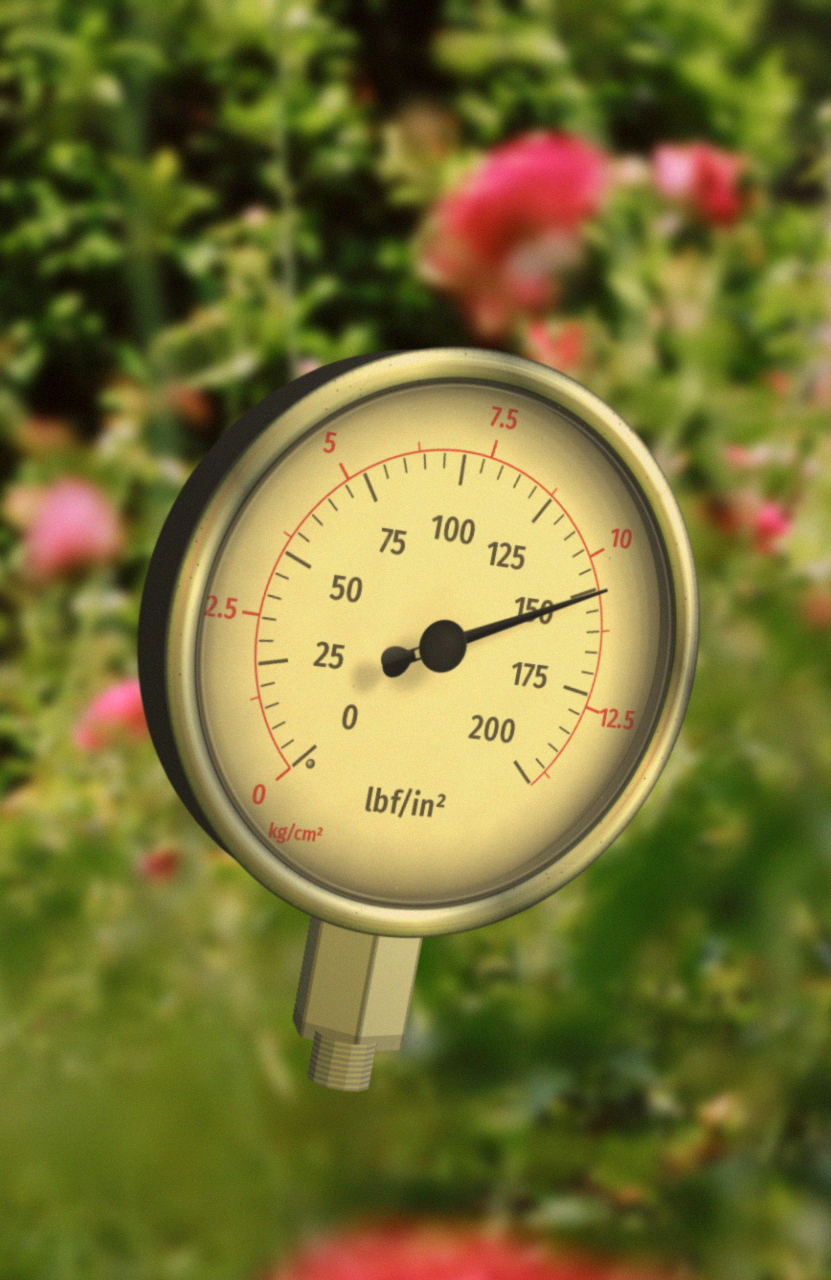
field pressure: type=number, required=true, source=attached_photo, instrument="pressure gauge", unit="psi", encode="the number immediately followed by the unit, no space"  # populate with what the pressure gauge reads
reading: 150psi
